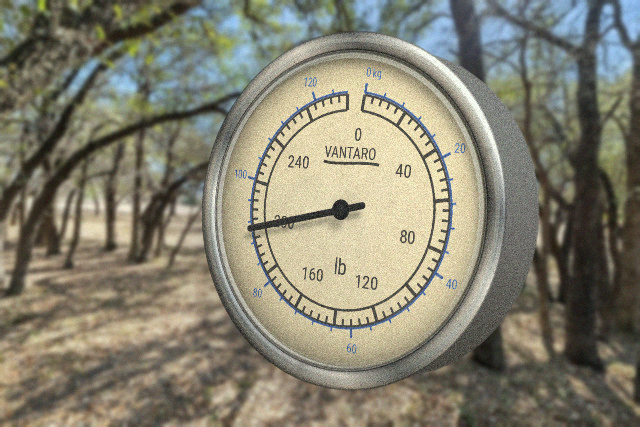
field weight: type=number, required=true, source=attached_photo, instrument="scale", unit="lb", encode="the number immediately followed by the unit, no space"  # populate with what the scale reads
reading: 200lb
